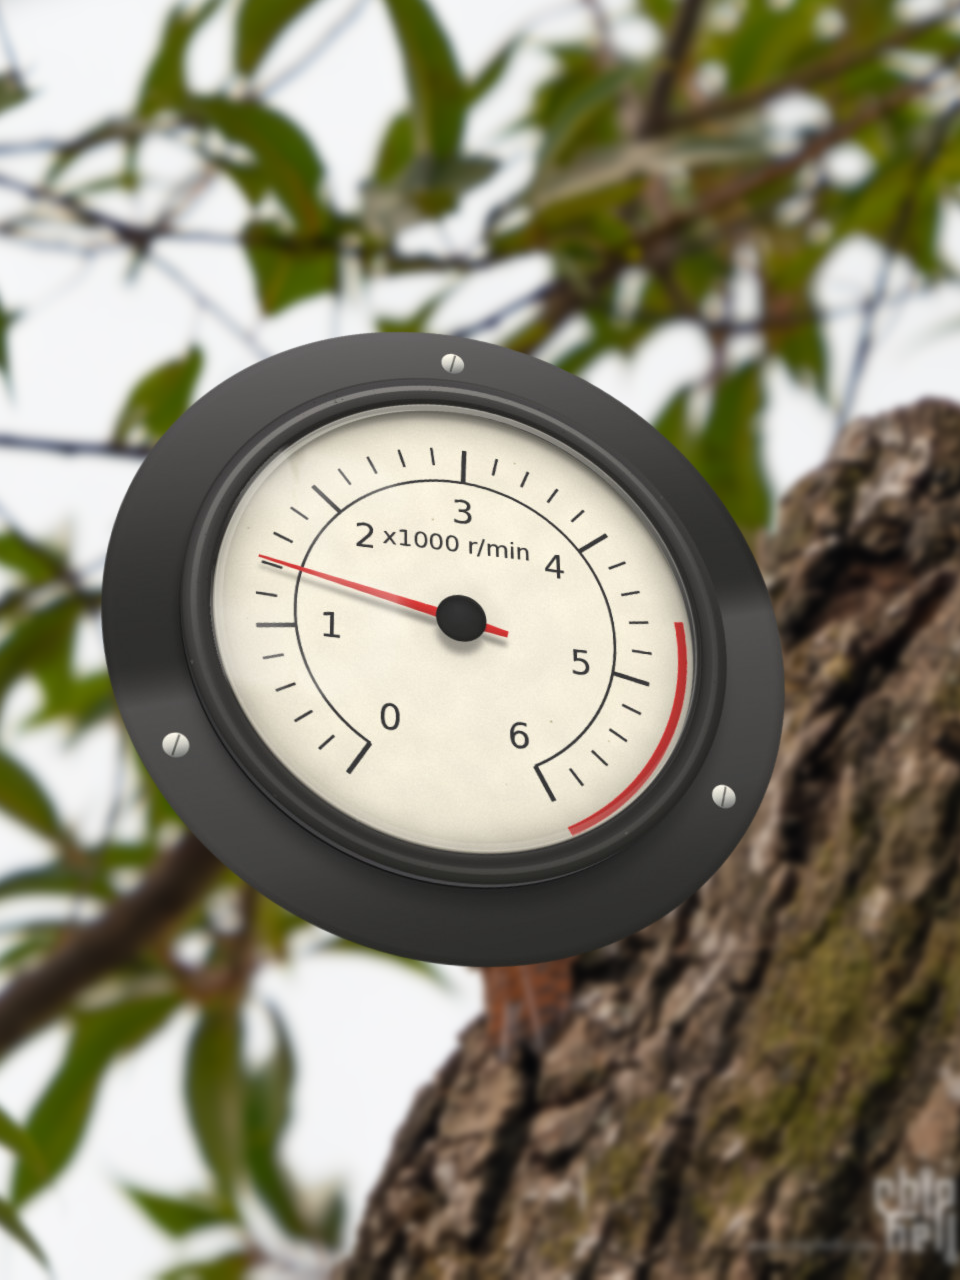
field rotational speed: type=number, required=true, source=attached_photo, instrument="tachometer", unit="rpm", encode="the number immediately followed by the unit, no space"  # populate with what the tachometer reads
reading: 1400rpm
